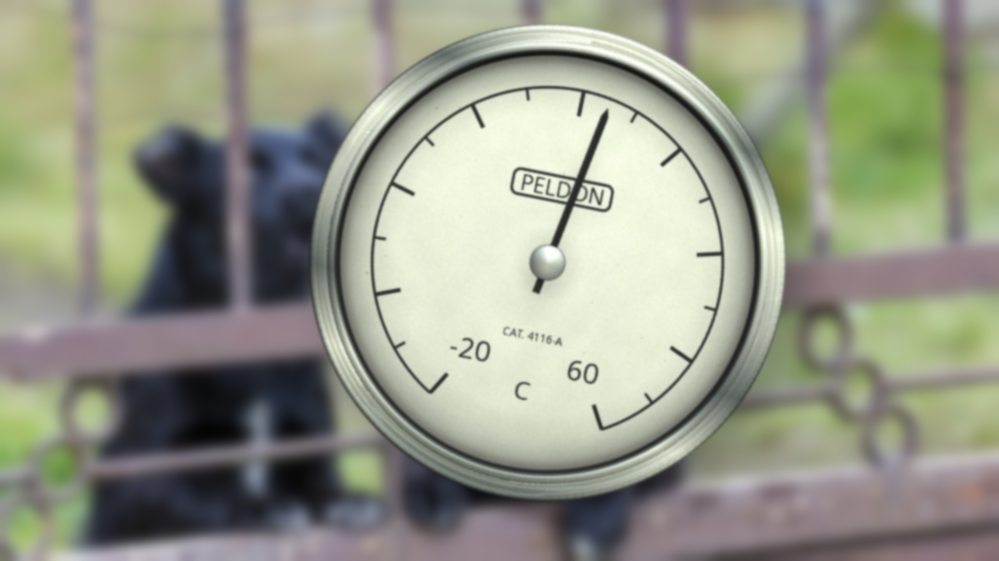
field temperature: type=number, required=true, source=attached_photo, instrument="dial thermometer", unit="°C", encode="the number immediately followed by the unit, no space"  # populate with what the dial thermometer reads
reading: 22.5°C
